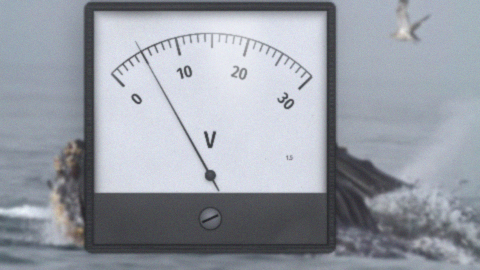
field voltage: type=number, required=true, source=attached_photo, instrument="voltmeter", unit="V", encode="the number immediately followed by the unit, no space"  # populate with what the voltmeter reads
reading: 5V
